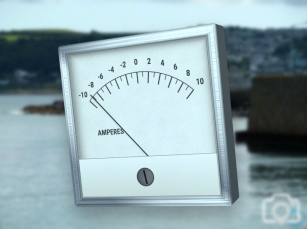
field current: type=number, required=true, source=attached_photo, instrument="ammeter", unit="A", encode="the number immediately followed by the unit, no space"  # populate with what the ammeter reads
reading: -9A
